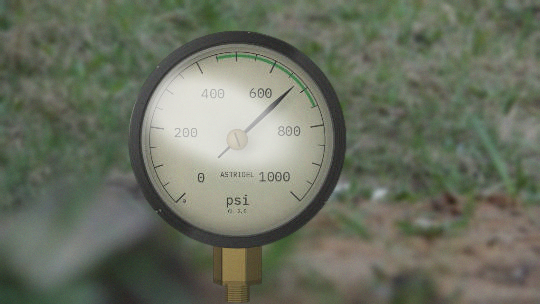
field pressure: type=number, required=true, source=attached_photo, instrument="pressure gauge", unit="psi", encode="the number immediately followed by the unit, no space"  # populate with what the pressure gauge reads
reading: 675psi
